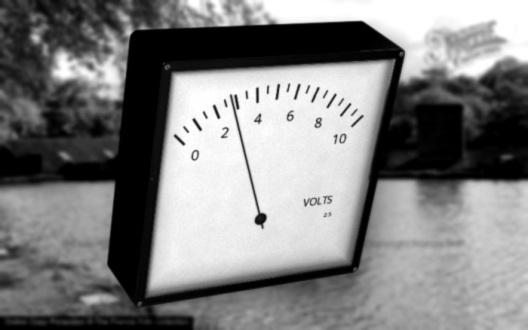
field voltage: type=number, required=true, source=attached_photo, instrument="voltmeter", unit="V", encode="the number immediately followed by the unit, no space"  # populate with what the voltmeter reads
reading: 2.75V
